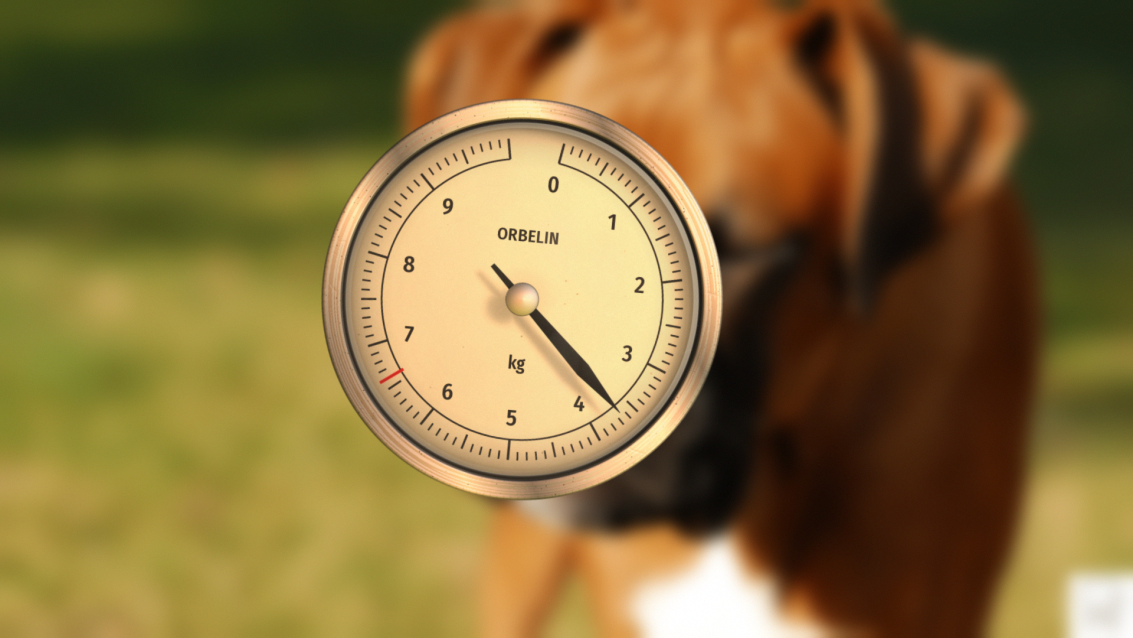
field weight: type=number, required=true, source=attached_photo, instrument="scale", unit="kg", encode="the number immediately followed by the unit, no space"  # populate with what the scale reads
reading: 3.65kg
